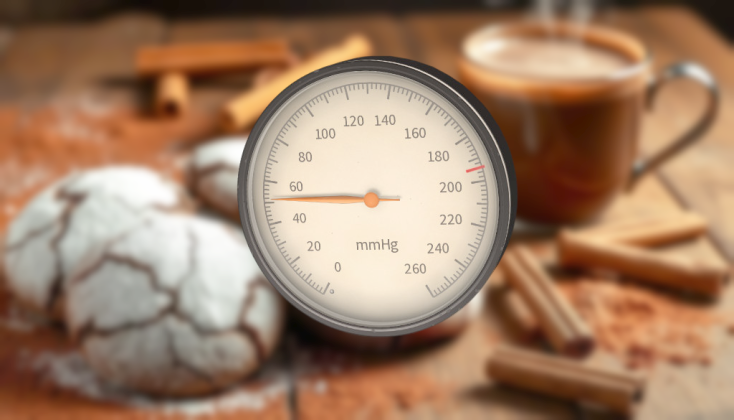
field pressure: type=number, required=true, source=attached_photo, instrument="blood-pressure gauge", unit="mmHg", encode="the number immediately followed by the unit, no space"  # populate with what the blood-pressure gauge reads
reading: 52mmHg
